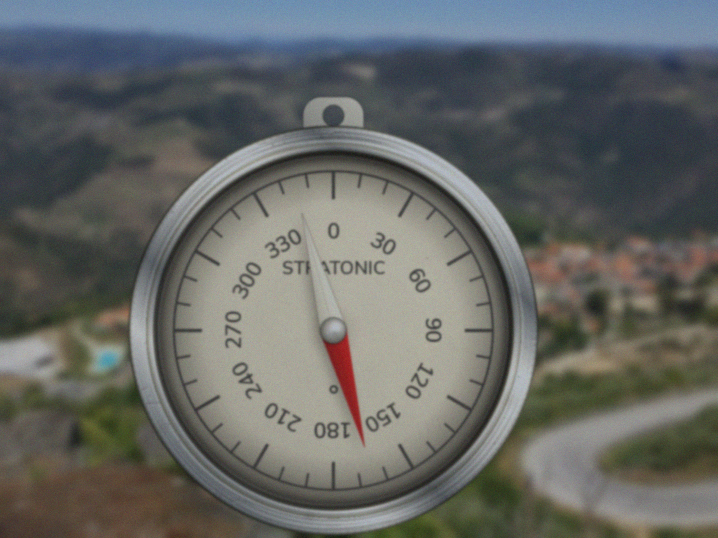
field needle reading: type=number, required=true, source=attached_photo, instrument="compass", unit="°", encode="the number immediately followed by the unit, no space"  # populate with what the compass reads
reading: 165°
